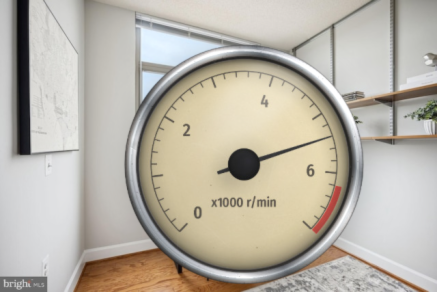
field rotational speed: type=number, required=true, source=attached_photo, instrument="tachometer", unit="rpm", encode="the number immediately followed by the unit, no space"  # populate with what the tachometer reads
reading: 5400rpm
